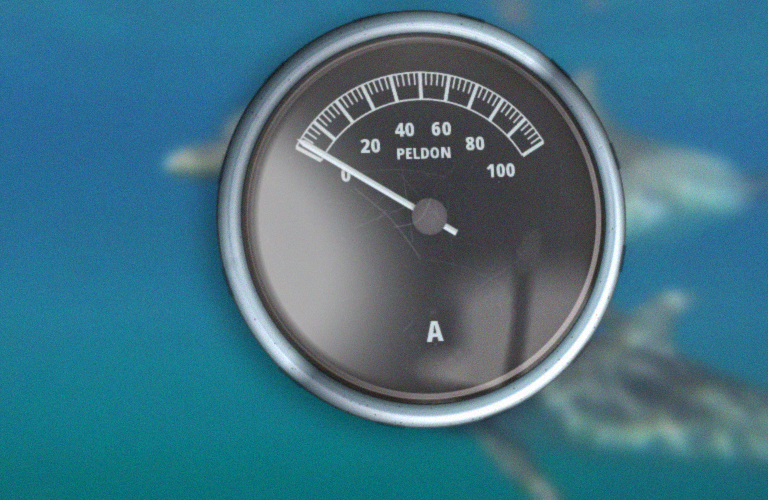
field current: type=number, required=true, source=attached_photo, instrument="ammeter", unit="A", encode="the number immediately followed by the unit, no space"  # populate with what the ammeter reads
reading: 2A
